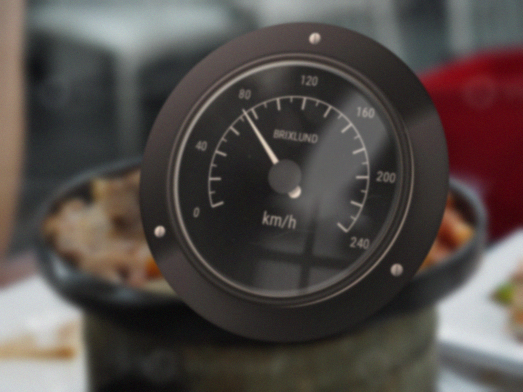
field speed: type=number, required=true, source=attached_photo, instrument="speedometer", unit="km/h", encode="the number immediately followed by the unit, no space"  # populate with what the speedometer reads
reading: 75km/h
